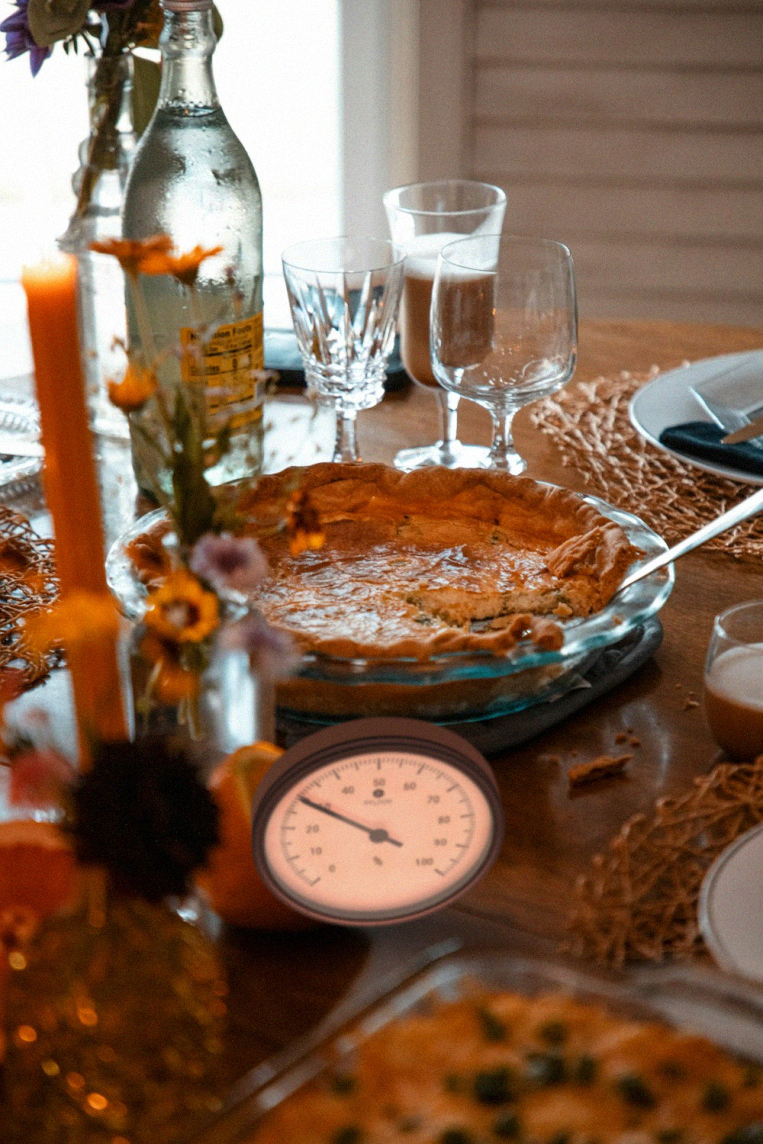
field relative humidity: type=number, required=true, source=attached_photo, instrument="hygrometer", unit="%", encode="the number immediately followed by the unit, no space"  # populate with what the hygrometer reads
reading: 30%
